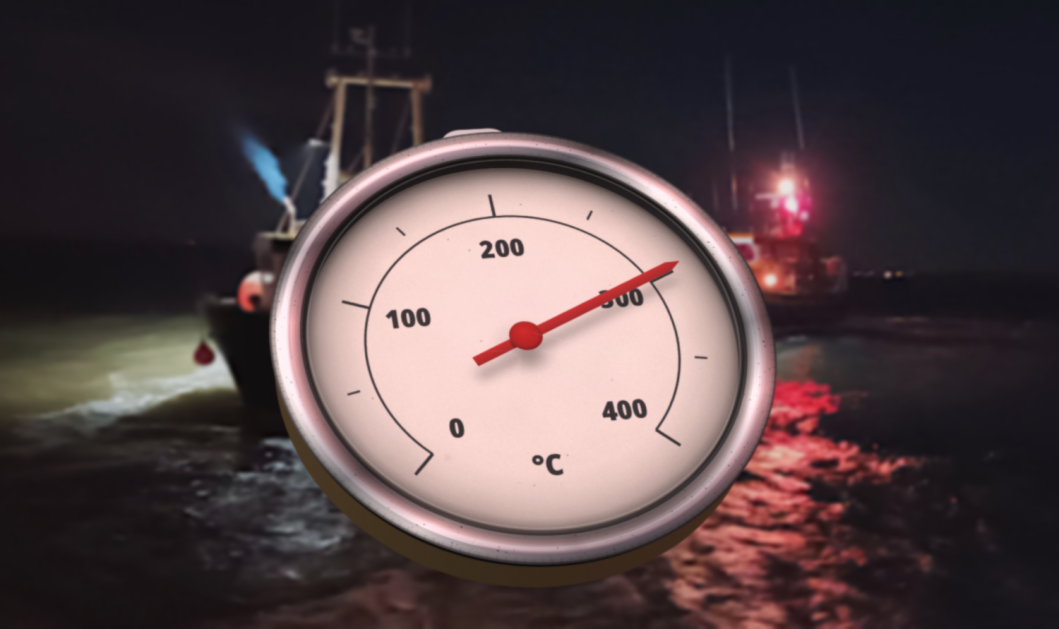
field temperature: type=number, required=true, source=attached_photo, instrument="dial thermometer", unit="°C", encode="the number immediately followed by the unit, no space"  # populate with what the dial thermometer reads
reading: 300°C
